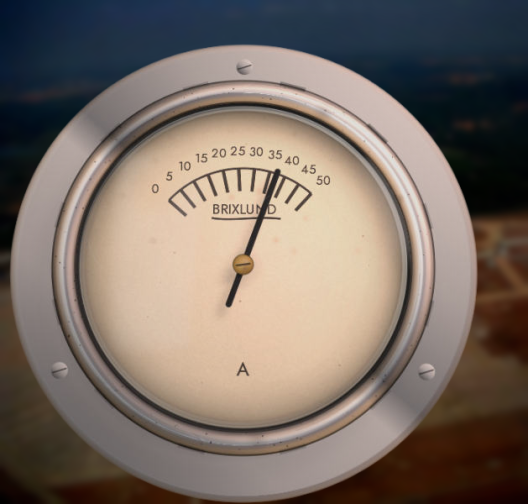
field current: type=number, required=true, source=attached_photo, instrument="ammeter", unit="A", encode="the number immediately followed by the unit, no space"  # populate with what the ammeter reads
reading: 37.5A
